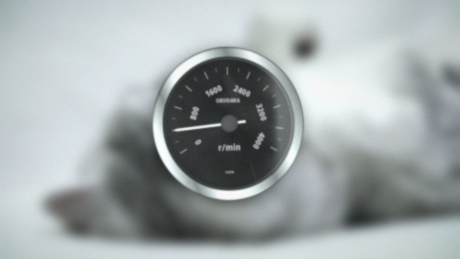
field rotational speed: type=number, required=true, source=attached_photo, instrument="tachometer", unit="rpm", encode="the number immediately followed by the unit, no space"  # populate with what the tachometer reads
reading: 400rpm
